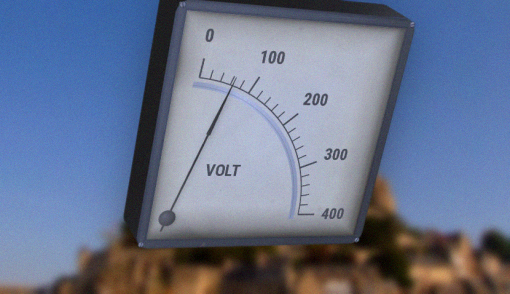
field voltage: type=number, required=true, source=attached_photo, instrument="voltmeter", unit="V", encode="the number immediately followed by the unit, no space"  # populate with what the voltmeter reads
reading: 60V
